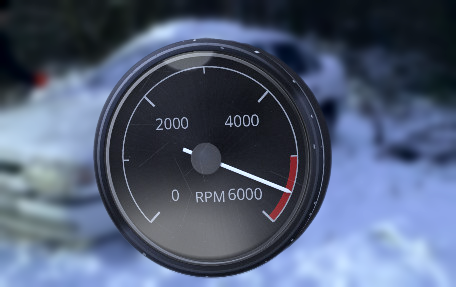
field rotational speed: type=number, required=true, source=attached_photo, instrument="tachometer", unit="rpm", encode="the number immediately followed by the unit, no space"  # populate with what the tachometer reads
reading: 5500rpm
